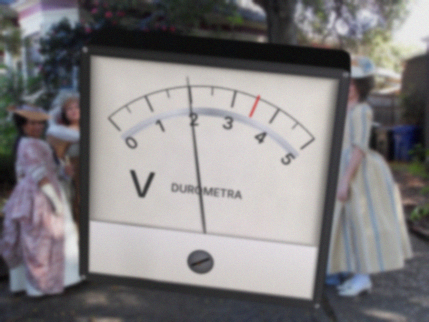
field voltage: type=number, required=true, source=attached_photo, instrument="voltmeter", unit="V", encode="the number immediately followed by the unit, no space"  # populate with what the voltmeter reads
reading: 2V
